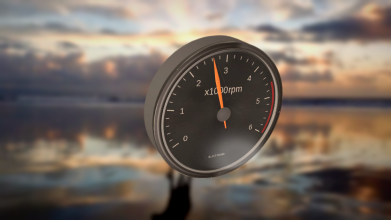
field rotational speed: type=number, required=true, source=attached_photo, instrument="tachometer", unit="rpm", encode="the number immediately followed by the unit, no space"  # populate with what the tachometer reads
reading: 2600rpm
